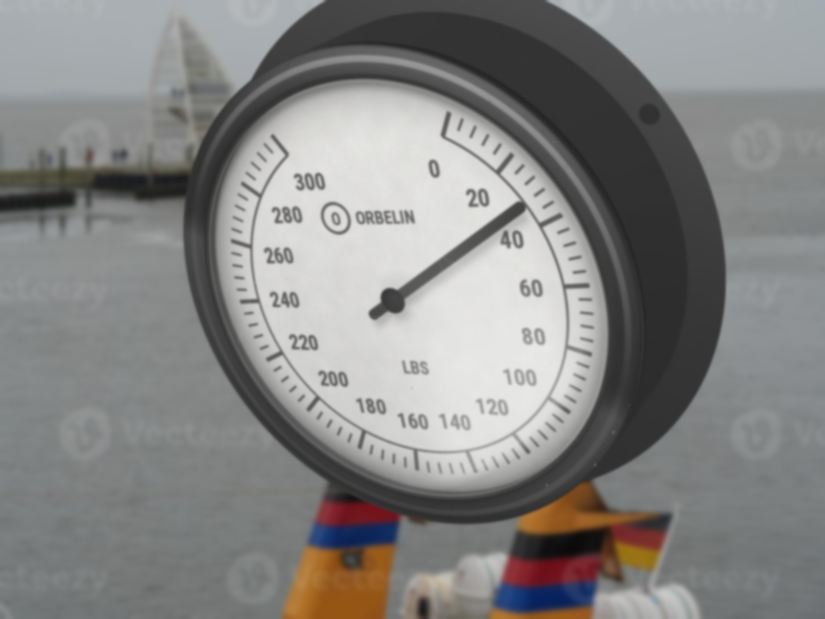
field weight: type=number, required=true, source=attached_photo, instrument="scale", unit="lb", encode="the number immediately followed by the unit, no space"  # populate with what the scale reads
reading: 32lb
